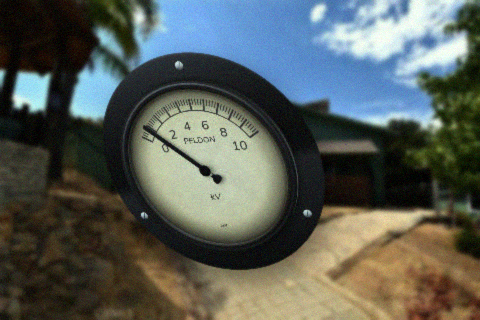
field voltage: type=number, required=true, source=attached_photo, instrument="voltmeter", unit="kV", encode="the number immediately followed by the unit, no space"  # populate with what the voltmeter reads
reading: 1kV
